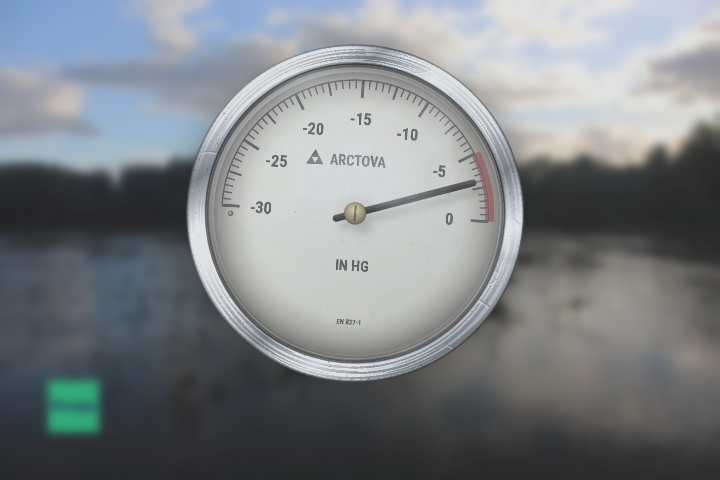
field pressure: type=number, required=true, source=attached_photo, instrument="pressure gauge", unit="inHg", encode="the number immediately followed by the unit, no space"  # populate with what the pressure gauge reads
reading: -3inHg
